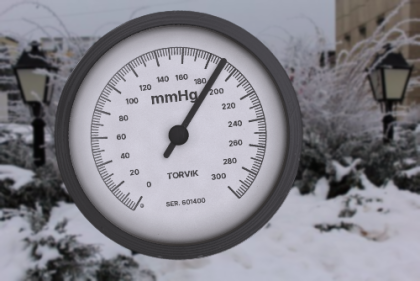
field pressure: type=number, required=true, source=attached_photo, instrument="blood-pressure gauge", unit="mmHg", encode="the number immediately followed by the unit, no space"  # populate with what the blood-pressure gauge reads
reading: 190mmHg
